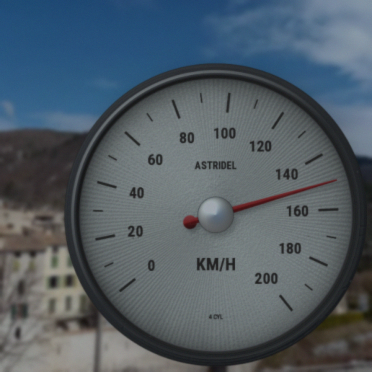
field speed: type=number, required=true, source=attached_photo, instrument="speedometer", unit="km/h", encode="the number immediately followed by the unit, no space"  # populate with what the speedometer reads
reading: 150km/h
